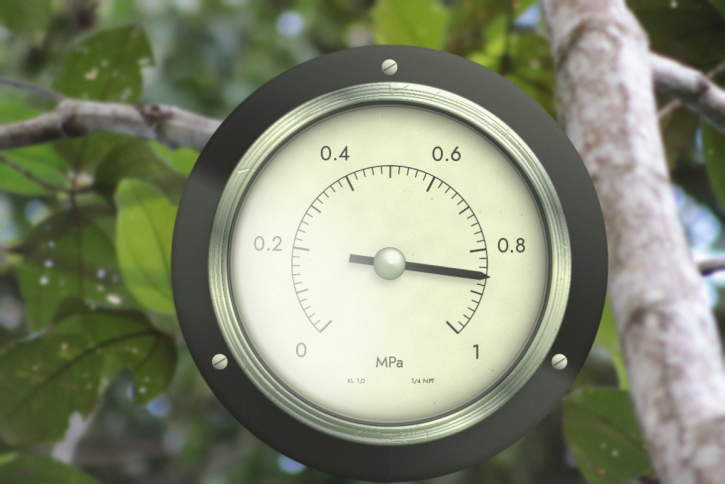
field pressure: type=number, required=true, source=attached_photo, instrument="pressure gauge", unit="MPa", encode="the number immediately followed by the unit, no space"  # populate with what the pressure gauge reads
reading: 0.86MPa
